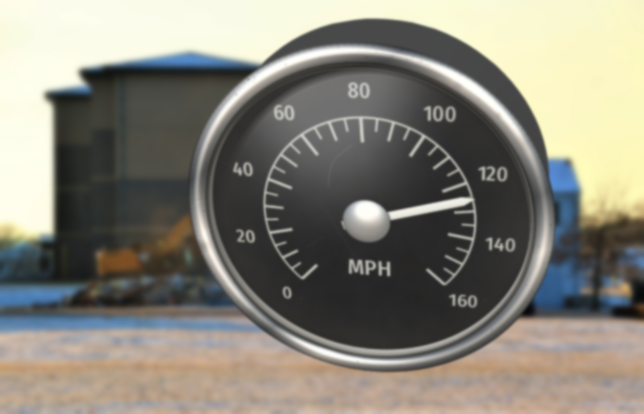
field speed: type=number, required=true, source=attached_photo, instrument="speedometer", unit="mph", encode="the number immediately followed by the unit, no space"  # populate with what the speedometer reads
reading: 125mph
